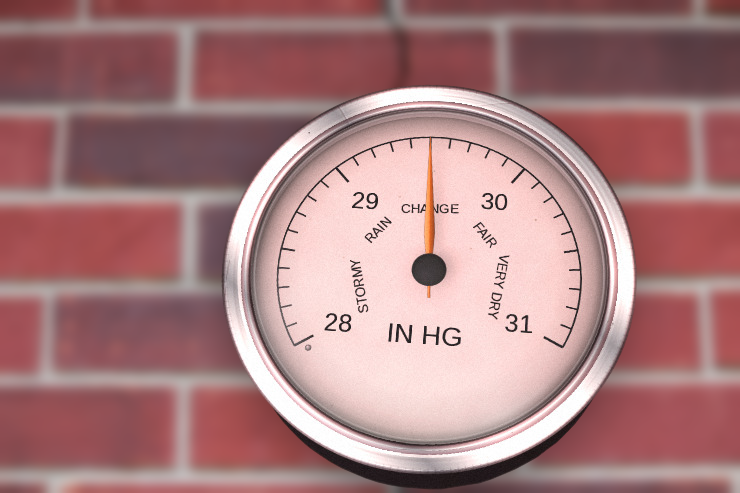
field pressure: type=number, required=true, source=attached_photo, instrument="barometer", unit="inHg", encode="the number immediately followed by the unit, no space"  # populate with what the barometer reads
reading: 29.5inHg
